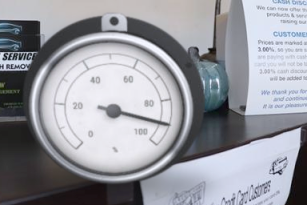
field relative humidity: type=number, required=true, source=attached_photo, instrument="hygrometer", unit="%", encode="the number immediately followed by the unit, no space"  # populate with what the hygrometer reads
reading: 90%
